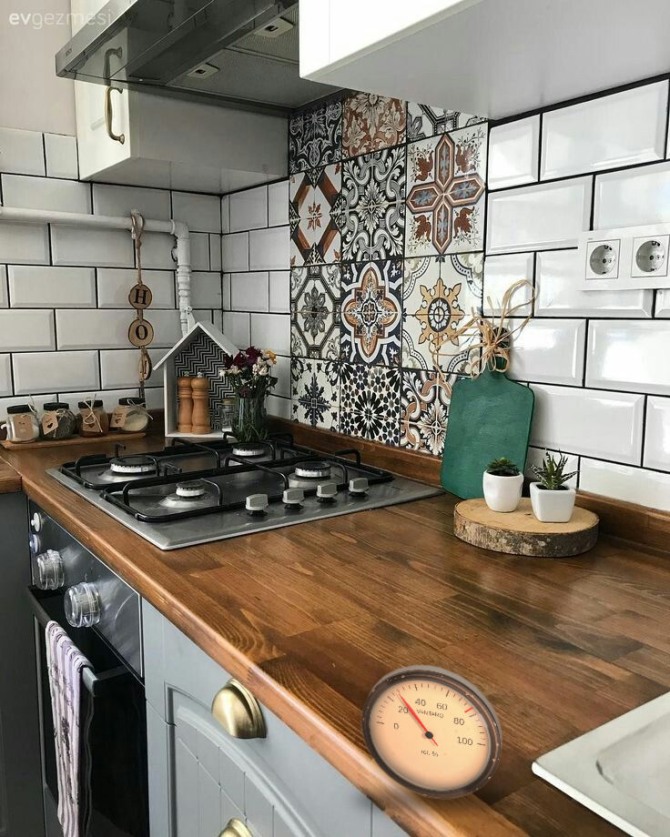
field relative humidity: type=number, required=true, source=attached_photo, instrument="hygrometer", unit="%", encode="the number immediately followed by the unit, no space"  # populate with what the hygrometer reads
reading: 28%
